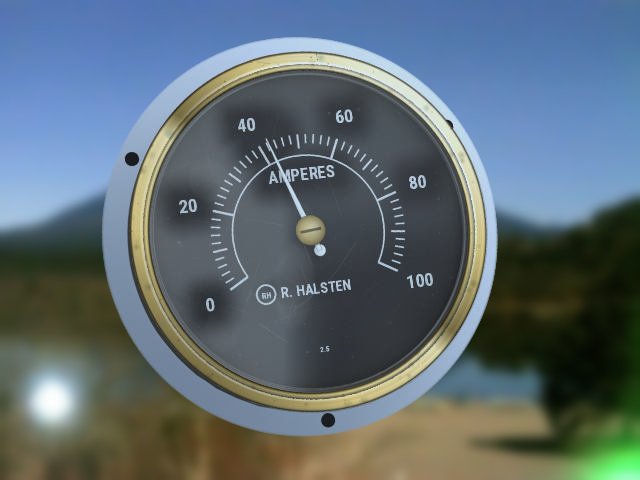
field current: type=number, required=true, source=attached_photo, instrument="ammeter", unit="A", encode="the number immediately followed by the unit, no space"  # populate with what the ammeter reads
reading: 42A
